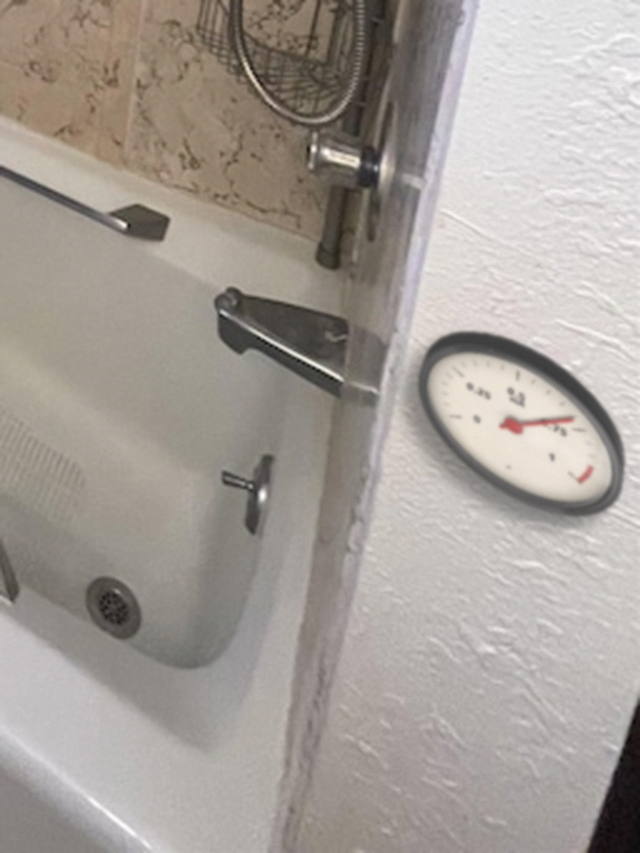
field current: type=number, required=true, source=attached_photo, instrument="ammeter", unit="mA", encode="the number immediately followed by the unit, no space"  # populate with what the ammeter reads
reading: 0.7mA
